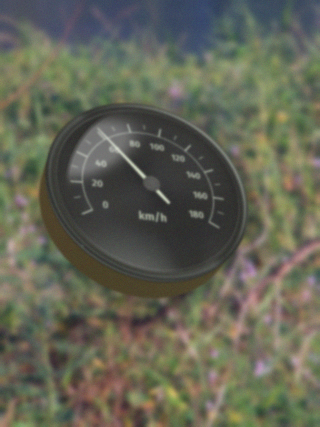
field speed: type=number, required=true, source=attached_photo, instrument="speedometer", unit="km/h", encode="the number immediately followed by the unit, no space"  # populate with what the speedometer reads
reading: 60km/h
